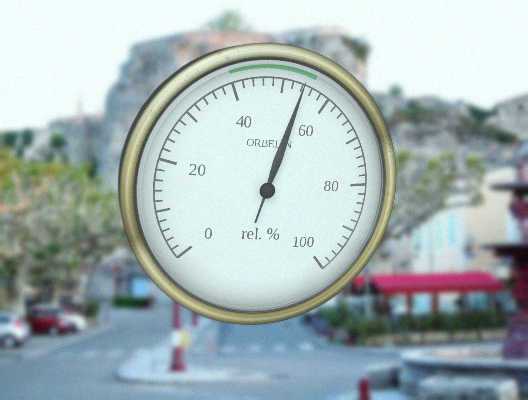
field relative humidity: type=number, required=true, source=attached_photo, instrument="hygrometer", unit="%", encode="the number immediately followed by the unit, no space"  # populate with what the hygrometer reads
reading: 54%
